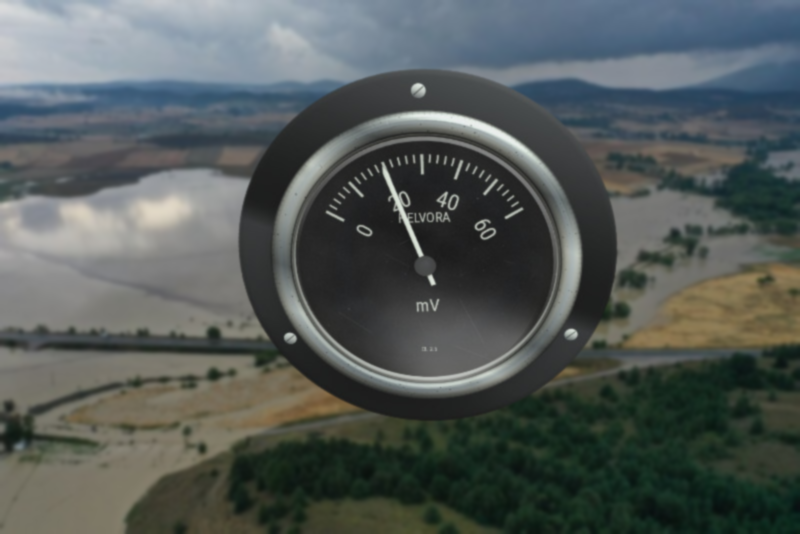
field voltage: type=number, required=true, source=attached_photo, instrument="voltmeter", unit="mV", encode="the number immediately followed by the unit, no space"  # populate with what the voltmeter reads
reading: 20mV
